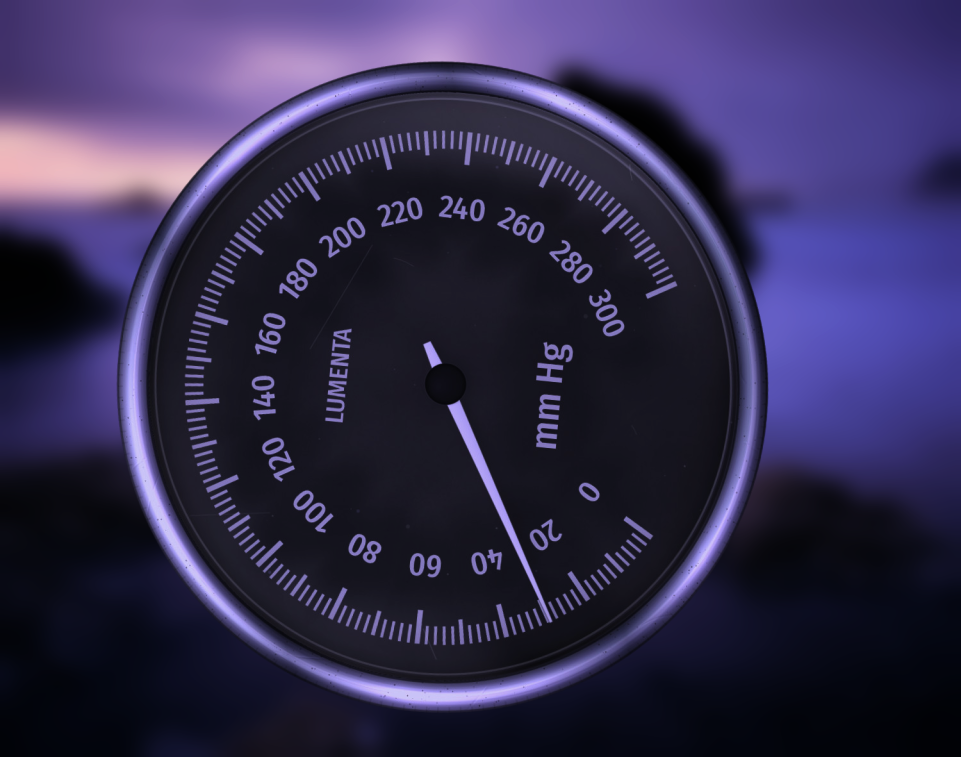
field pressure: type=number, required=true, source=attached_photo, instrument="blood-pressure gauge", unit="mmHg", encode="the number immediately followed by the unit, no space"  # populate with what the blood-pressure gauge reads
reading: 30mmHg
